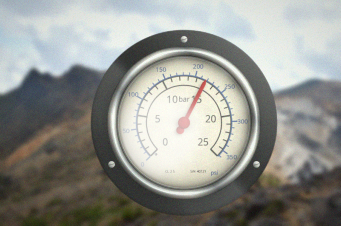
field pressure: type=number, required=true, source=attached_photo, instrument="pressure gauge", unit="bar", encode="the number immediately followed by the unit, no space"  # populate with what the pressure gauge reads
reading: 15bar
